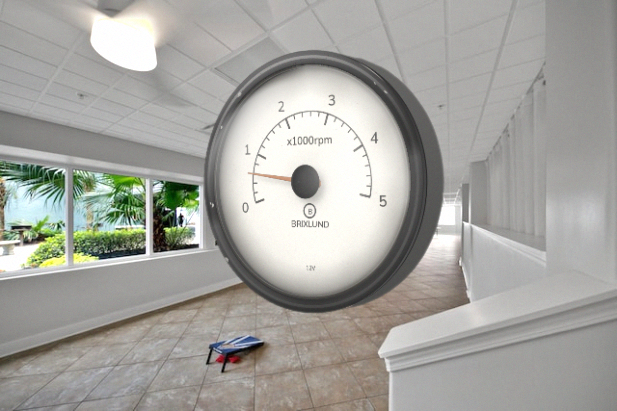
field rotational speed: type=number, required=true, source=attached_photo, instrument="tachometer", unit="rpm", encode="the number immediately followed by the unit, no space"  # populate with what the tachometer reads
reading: 600rpm
